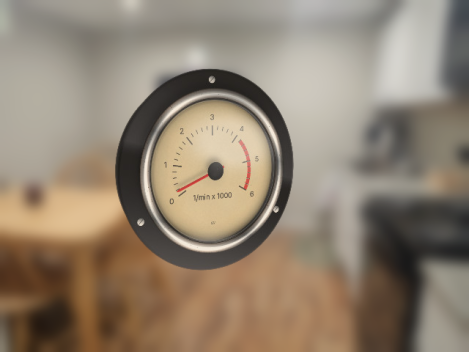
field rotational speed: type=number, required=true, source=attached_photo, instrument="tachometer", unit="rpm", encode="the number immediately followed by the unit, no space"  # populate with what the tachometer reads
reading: 200rpm
